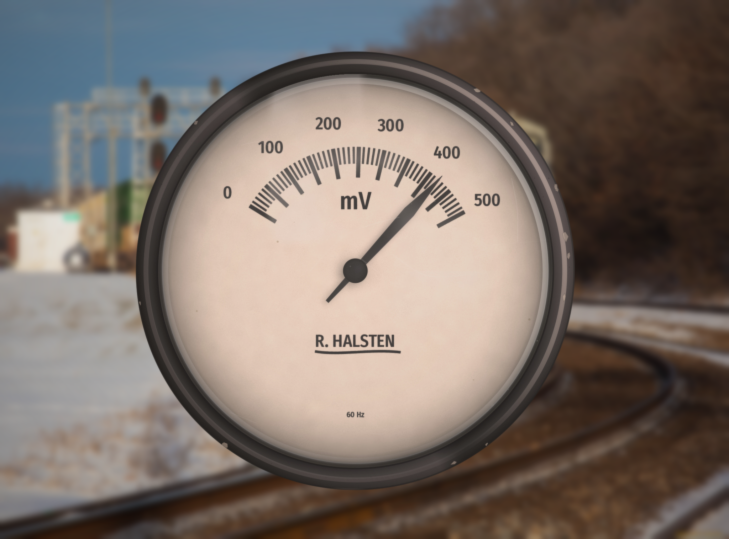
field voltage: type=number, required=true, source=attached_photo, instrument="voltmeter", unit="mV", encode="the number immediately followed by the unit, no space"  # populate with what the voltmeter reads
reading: 420mV
